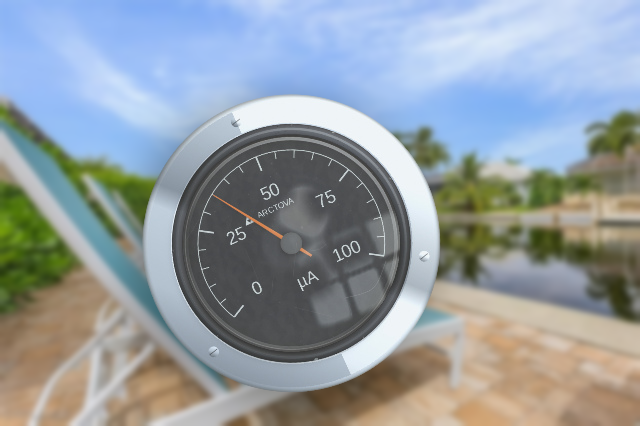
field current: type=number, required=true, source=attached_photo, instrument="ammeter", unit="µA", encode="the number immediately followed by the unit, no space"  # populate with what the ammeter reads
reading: 35µA
